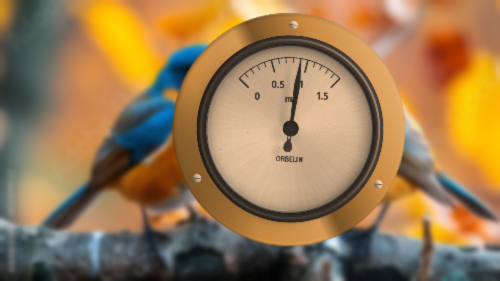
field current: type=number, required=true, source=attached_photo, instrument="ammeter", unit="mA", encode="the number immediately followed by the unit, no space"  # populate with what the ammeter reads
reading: 0.9mA
